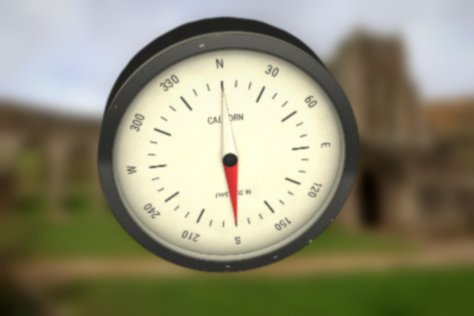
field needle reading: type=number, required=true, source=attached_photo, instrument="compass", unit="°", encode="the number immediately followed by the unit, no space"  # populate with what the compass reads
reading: 180°
